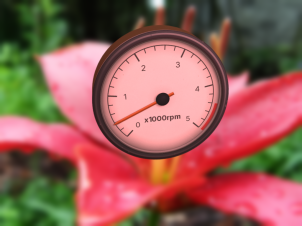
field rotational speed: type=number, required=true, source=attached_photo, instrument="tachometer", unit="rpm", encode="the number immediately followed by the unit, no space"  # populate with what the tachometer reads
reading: 400rpm
